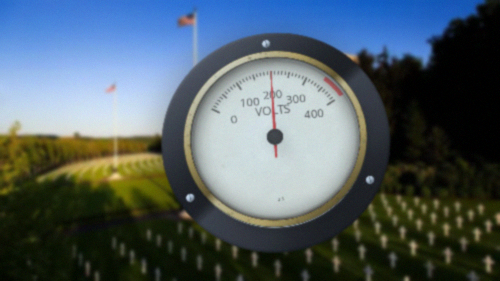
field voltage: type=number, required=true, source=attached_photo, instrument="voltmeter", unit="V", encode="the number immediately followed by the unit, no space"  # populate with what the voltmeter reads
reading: 200V
